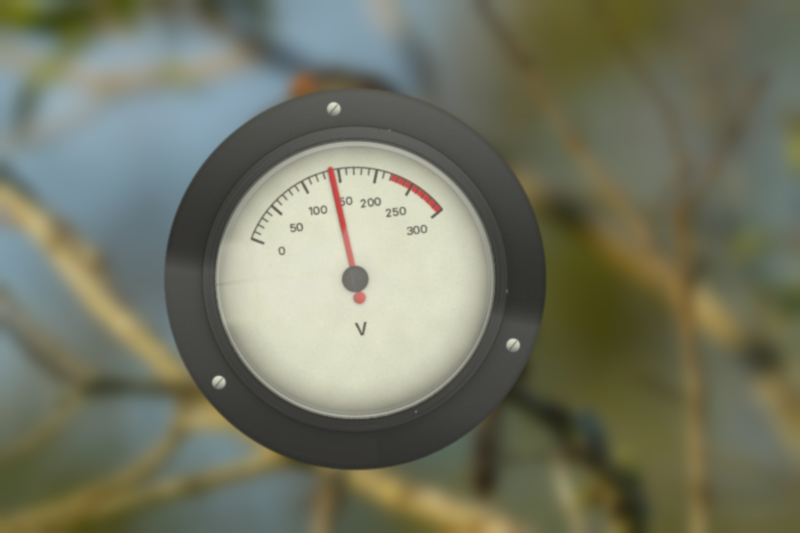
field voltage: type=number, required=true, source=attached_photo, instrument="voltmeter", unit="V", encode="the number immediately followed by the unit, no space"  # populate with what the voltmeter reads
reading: 140V
